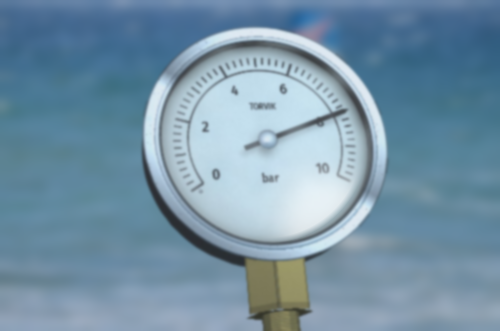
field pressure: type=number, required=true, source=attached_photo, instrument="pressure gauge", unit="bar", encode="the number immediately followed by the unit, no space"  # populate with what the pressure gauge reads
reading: 8bar
